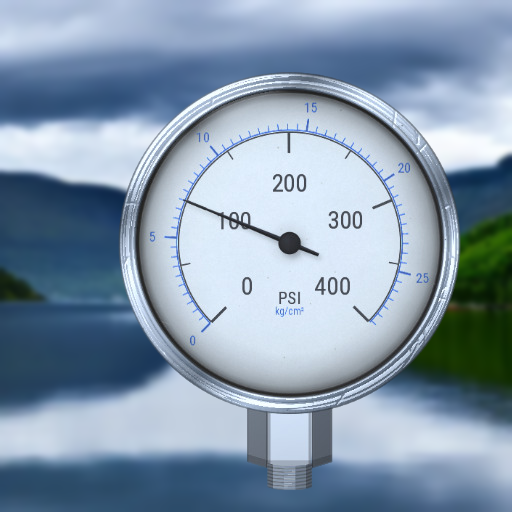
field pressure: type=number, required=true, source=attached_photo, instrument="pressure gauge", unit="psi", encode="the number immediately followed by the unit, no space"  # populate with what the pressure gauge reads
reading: 100psi
